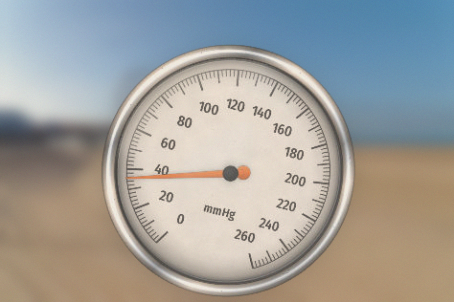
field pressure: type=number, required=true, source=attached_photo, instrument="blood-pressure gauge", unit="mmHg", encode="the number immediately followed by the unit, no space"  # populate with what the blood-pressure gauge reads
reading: 36mmHg
